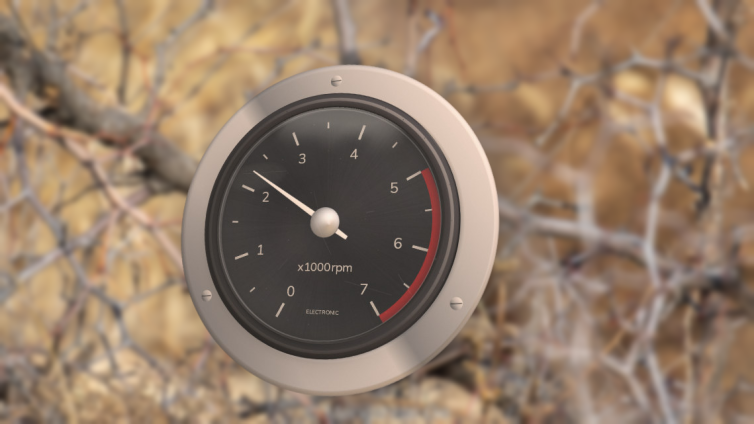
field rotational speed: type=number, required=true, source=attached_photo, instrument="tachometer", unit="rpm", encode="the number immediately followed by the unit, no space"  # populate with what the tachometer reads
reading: 2250rpm
